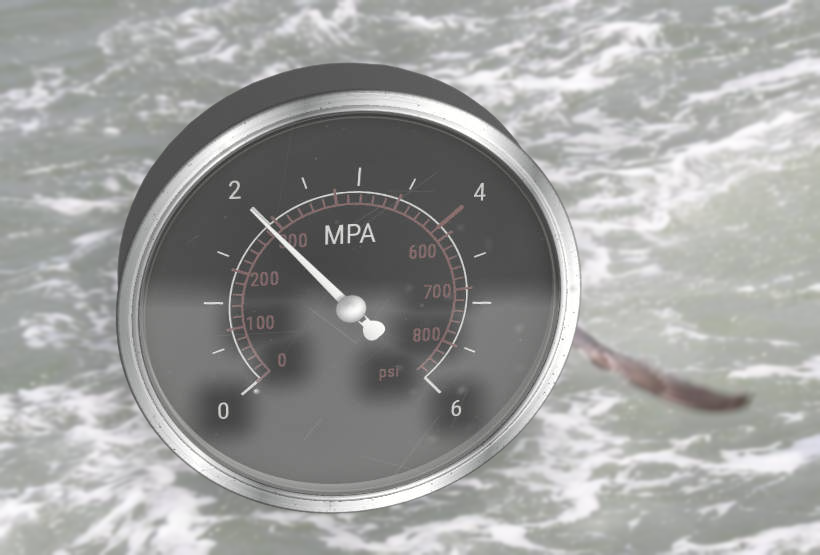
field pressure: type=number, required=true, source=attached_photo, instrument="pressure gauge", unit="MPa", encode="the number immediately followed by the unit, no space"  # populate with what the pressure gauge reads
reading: 2MPa
